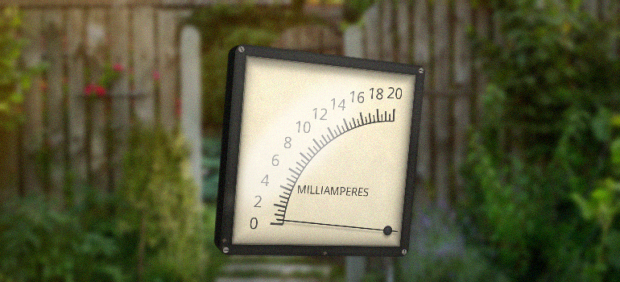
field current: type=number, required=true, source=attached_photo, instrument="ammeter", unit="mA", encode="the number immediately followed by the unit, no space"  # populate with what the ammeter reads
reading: 0.5mA
